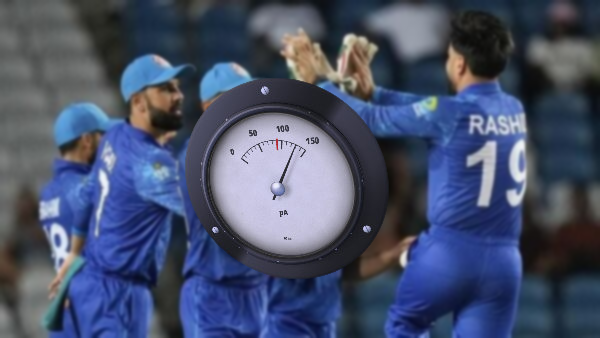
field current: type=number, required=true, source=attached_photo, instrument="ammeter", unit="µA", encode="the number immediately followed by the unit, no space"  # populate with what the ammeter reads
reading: 130µA
